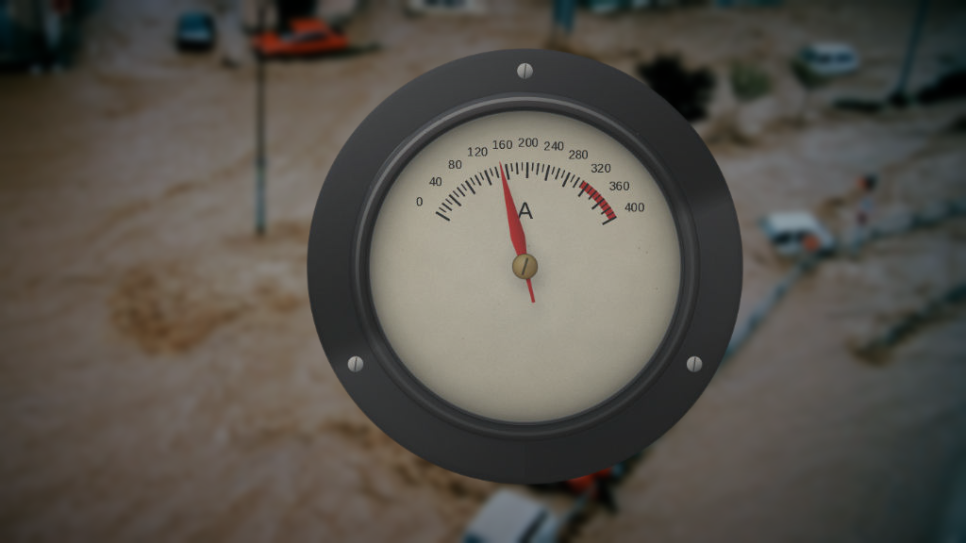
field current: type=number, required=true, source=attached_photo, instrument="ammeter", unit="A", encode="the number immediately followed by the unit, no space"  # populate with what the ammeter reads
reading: 150A
